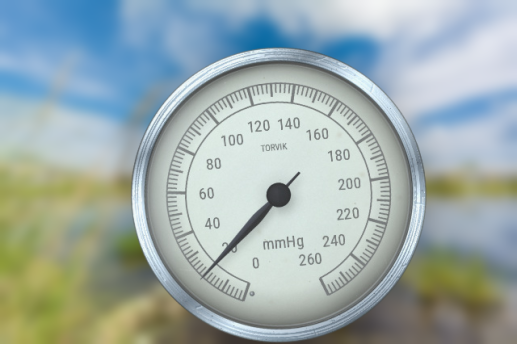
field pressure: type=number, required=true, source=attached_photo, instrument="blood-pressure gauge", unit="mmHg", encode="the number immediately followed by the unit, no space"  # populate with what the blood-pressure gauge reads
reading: 20mmHg
